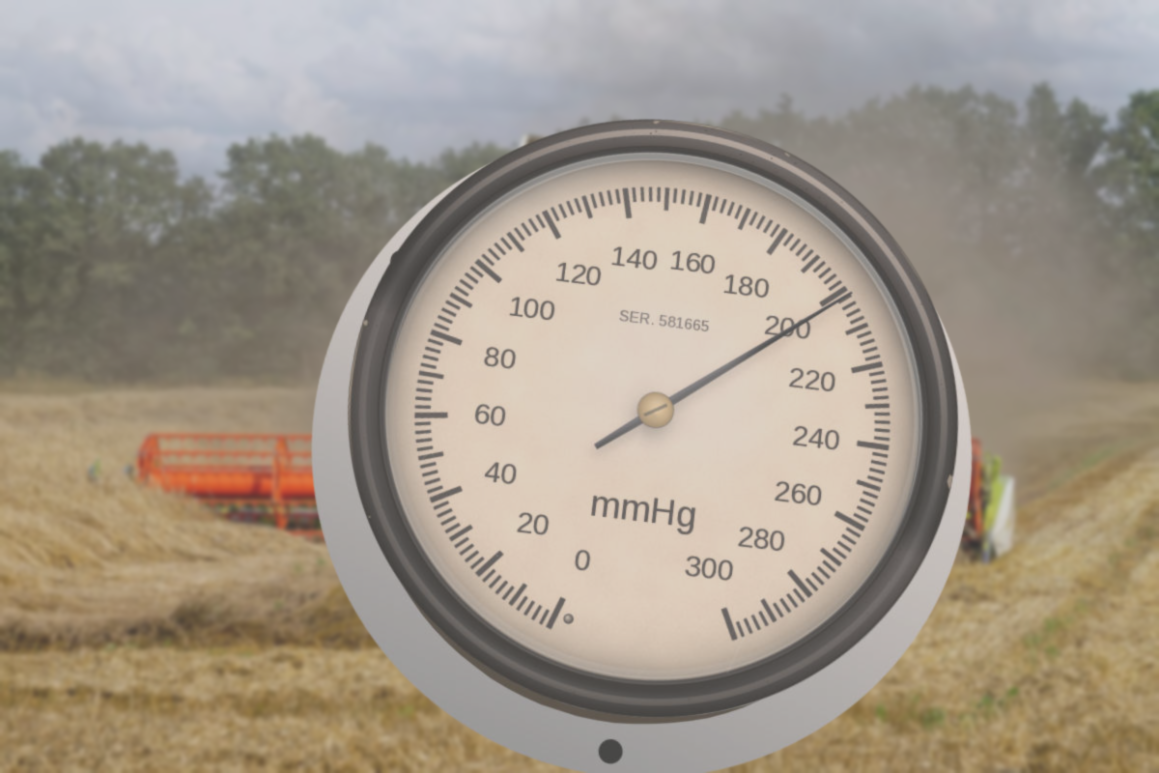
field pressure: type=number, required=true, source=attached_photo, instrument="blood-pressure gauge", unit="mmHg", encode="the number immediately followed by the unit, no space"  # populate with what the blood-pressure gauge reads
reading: 202mmHg
